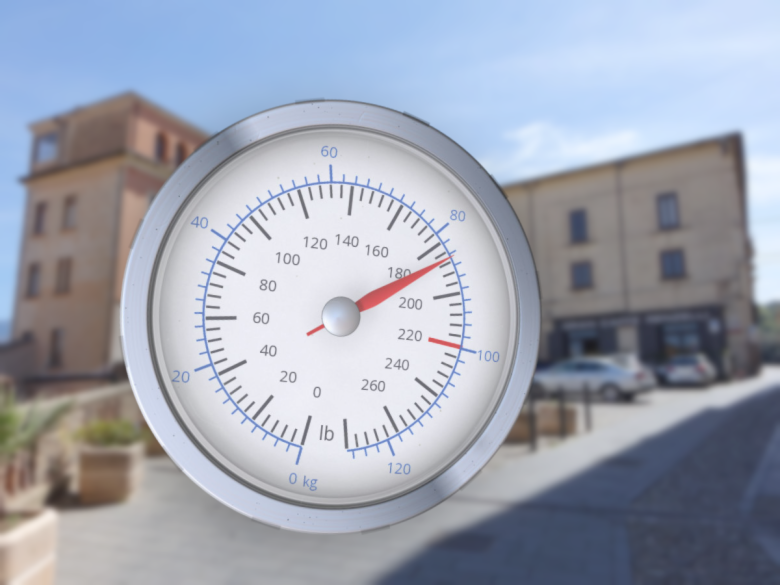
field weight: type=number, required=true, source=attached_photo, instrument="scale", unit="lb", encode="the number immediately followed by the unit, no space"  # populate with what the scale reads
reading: 186lb
